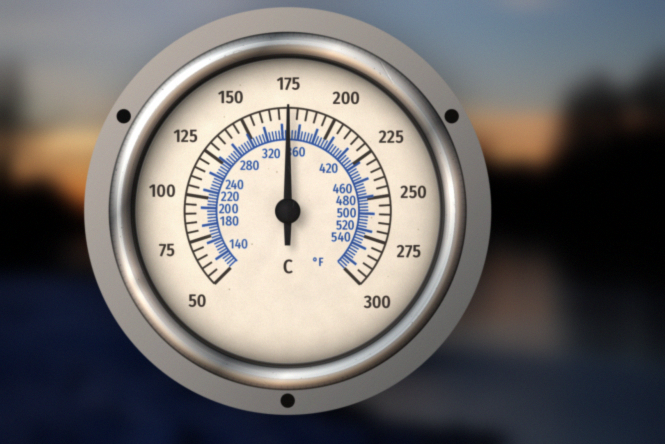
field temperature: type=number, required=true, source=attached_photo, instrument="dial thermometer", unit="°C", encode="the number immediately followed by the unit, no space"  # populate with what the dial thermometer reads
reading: 175°C
